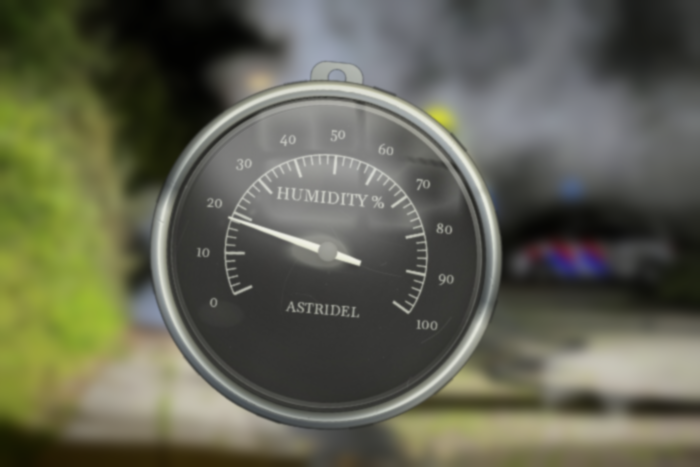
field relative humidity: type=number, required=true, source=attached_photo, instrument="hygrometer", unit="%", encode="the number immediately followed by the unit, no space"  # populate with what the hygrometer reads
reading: 18%
